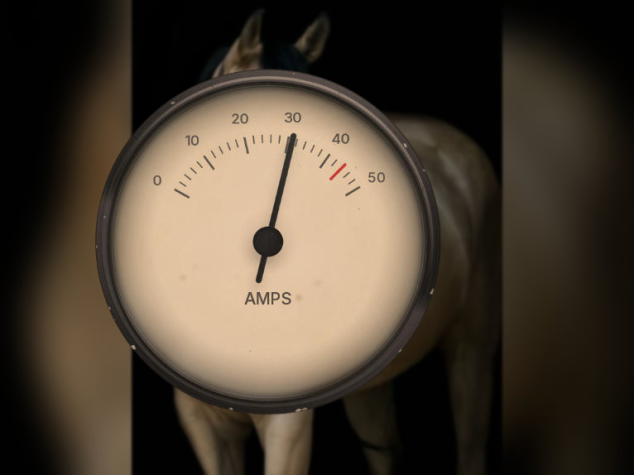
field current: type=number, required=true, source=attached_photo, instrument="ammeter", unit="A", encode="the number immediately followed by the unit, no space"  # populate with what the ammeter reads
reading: 31A
